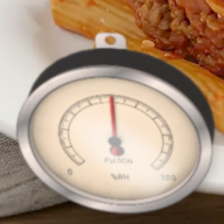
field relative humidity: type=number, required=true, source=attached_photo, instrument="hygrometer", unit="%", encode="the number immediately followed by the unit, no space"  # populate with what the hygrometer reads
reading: 50%
